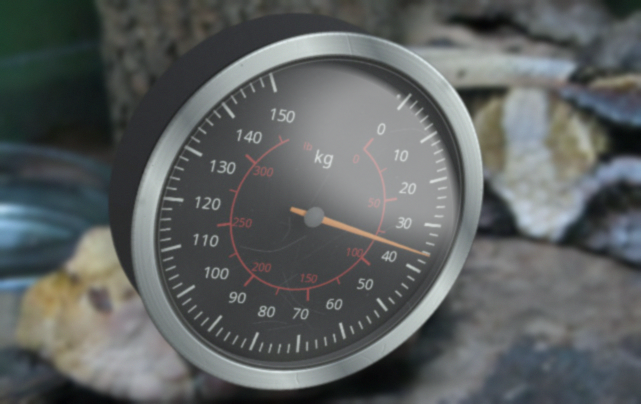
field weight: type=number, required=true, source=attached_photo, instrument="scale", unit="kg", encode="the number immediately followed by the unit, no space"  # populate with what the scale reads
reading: 36kg
